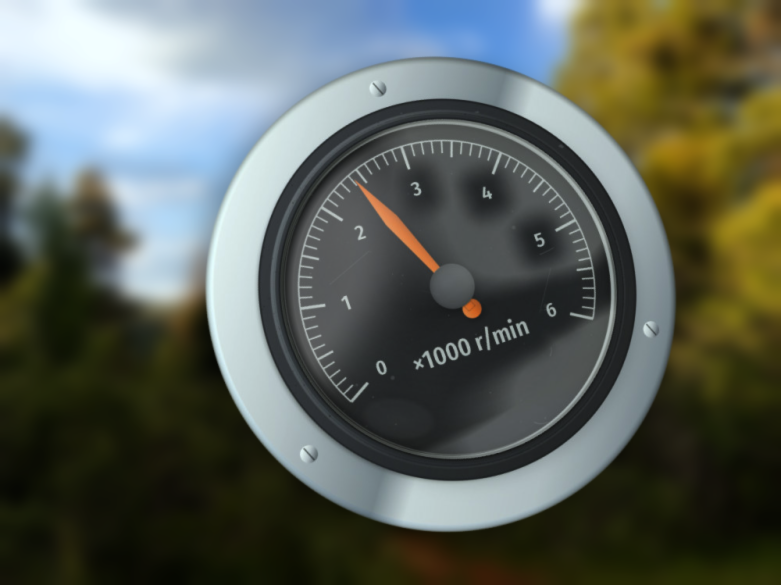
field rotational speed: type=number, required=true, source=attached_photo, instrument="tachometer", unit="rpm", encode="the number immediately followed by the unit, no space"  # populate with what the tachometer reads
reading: 2400rpm
